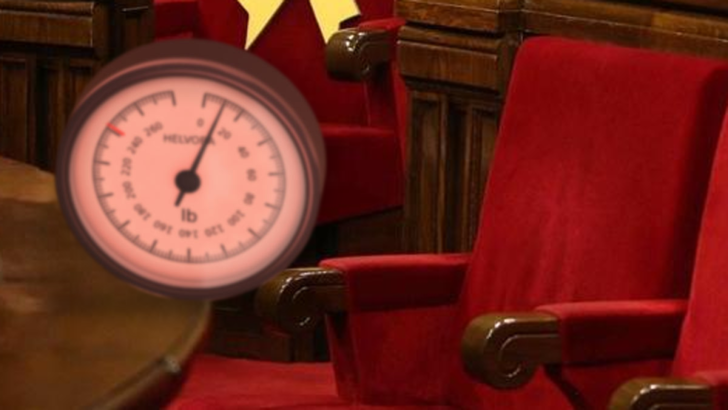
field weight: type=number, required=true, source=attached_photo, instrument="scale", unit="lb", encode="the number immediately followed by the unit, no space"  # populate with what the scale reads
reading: 10lb
